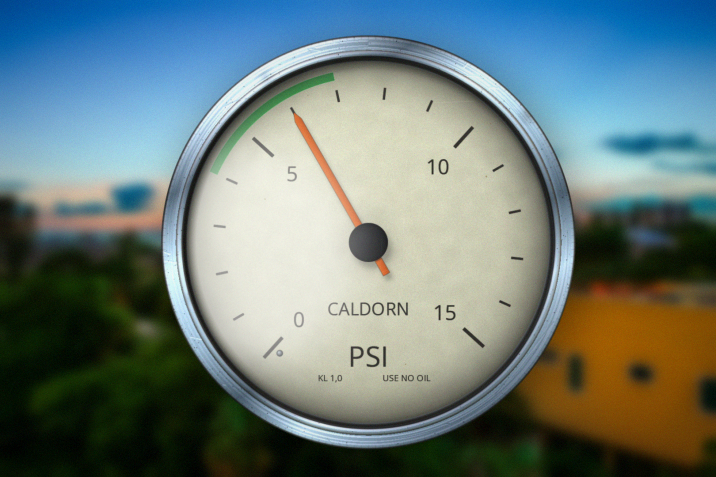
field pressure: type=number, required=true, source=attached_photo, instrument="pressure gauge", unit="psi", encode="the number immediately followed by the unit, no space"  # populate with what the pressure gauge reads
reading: 6psi
